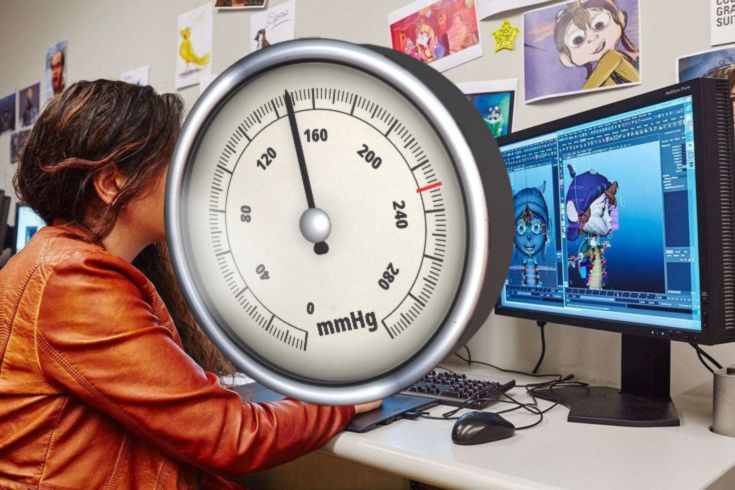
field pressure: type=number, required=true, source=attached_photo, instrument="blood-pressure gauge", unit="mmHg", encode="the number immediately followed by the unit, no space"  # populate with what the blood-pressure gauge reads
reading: 150mmHg
